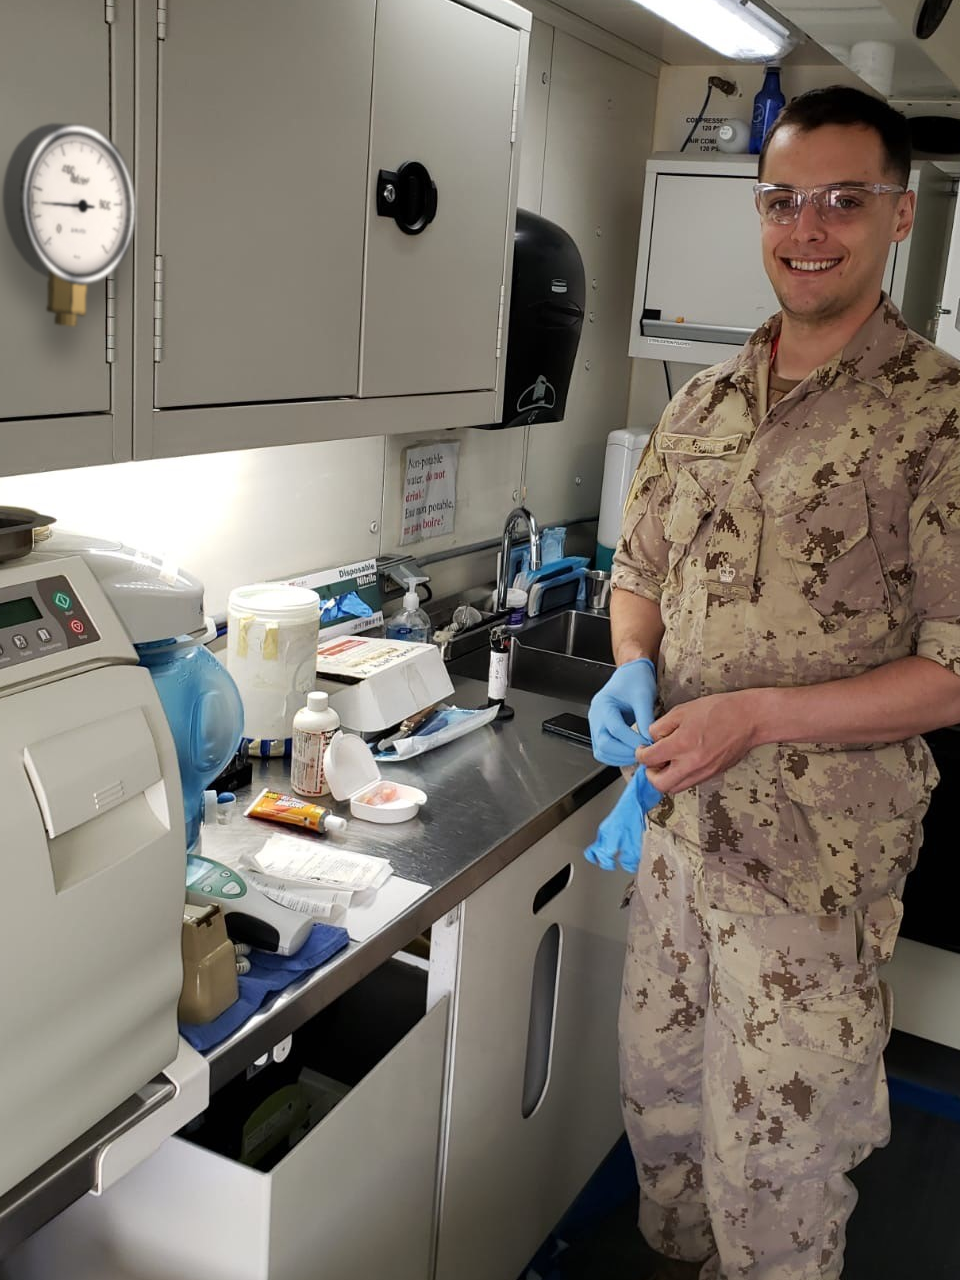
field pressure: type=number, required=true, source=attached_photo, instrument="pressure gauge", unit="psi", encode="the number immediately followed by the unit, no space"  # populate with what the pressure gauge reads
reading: 150psi
